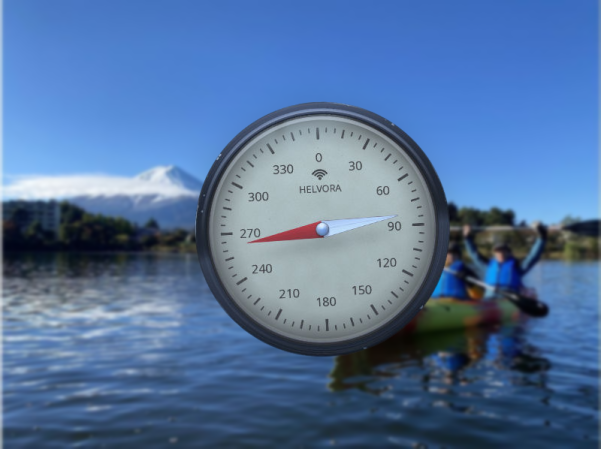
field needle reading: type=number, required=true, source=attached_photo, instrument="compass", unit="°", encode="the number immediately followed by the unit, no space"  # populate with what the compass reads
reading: 262.5°
